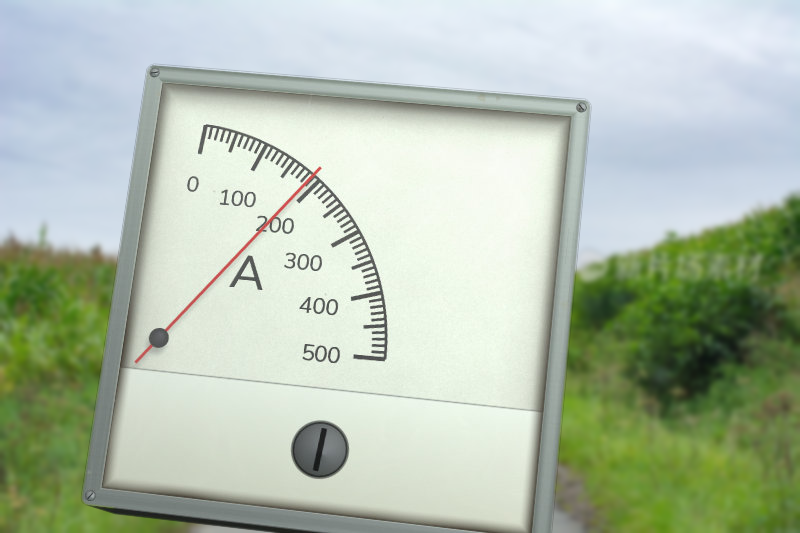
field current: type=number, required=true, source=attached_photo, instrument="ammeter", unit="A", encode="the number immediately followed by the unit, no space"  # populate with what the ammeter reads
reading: 190A
